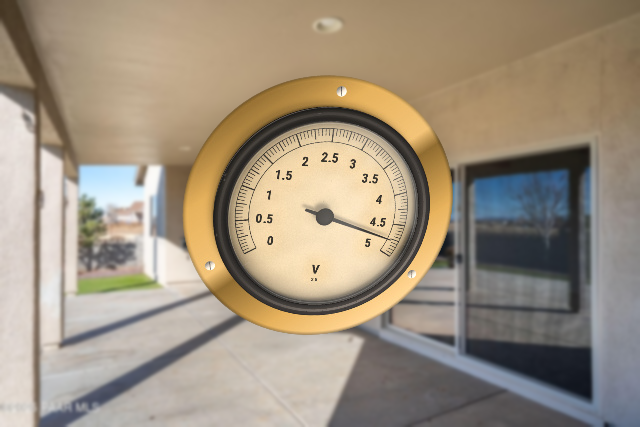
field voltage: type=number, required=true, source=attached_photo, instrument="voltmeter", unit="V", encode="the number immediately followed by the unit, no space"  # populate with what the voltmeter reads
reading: 4.75V
